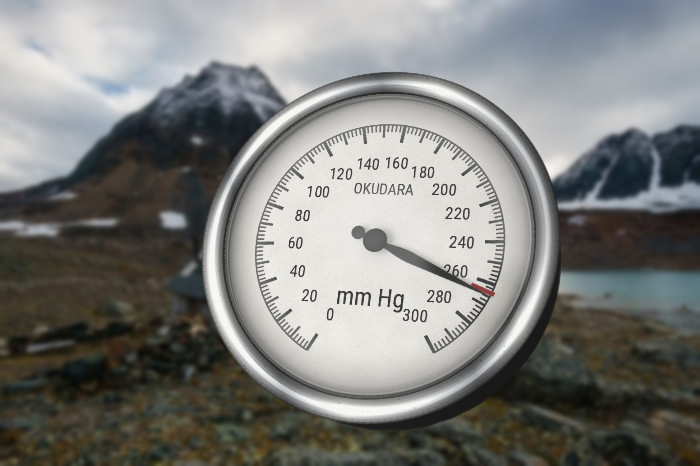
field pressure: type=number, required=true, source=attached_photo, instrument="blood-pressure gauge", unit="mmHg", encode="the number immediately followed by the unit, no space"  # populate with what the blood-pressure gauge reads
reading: 266mmHg
